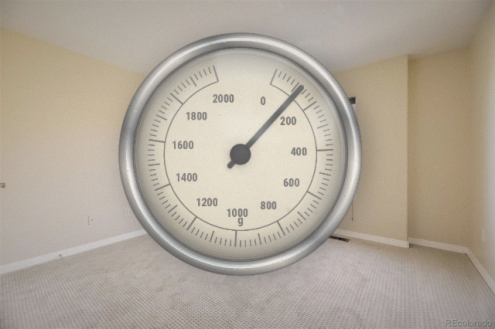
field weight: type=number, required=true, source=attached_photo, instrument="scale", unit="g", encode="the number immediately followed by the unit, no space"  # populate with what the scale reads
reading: 120g
